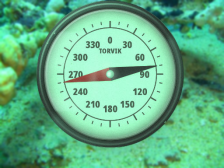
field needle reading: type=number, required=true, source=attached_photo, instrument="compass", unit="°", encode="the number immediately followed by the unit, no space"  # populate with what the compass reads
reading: 260°
